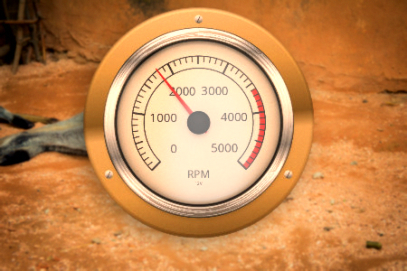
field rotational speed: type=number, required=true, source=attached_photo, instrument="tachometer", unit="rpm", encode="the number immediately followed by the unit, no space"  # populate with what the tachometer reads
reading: 1800rpm
